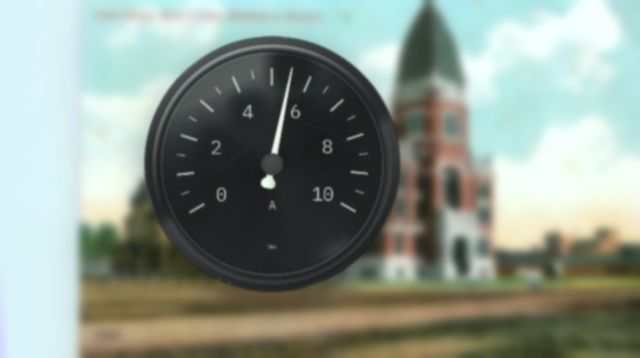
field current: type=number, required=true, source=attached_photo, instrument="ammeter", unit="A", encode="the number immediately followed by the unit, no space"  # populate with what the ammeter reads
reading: 5.5A
